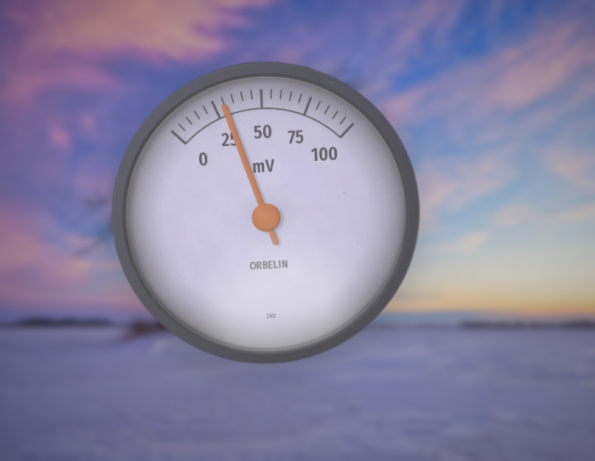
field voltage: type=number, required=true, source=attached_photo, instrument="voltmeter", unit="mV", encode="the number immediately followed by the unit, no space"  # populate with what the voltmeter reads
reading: 30mV
